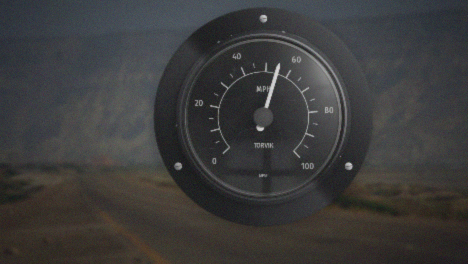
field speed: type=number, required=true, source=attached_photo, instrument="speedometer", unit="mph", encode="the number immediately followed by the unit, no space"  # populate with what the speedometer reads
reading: 55mph
